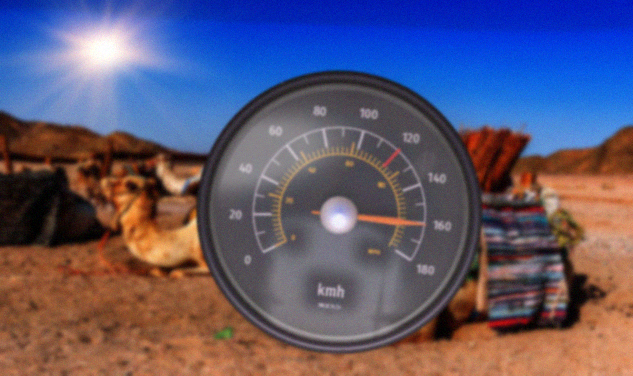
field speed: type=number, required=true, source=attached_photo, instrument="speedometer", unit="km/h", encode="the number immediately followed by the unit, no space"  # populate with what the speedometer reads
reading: 160km/h
